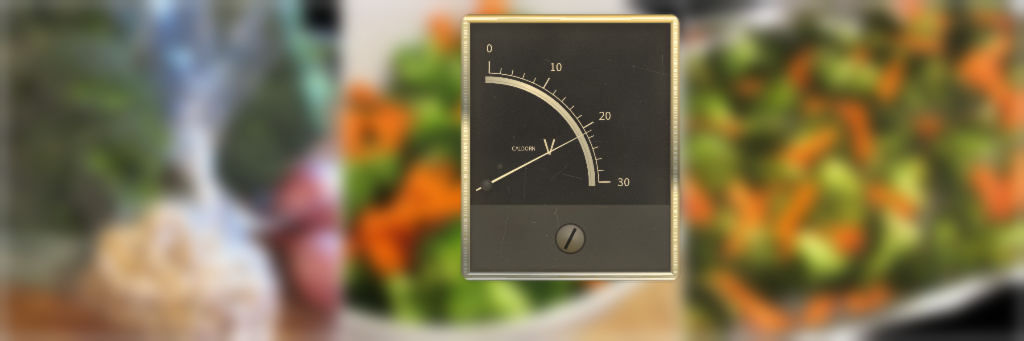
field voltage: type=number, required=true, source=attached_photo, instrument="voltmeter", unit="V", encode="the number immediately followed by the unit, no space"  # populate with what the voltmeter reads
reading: 21V
